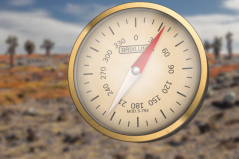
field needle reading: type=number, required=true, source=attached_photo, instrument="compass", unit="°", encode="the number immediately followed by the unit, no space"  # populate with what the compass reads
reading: 35°
